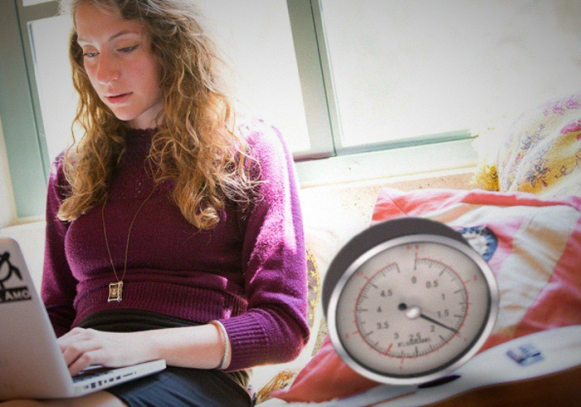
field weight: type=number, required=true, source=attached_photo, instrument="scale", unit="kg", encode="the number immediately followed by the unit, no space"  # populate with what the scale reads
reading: 1.75kg
